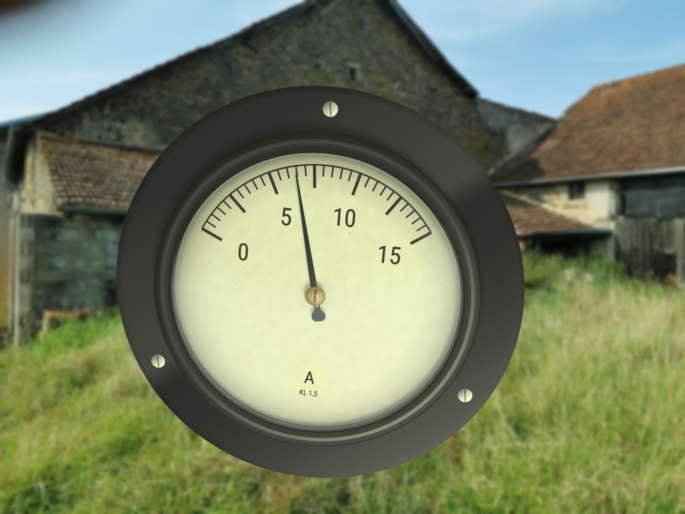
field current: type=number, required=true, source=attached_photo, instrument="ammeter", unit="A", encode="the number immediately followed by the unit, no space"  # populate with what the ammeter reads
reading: 6.5A
